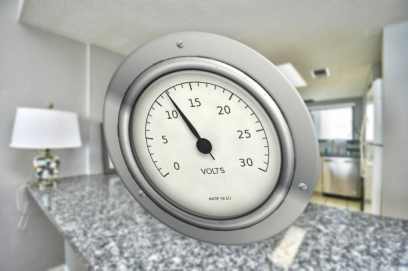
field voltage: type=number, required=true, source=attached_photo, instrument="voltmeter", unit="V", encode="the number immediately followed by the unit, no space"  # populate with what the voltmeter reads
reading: 12V
